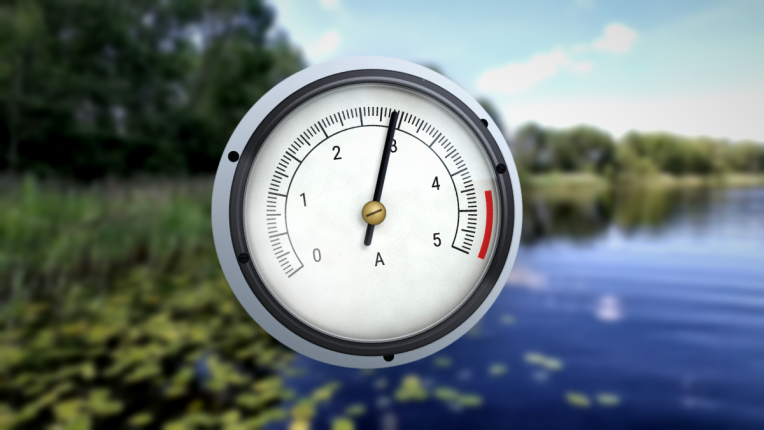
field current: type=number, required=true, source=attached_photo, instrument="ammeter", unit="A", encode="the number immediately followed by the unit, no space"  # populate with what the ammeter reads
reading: 2.9A
